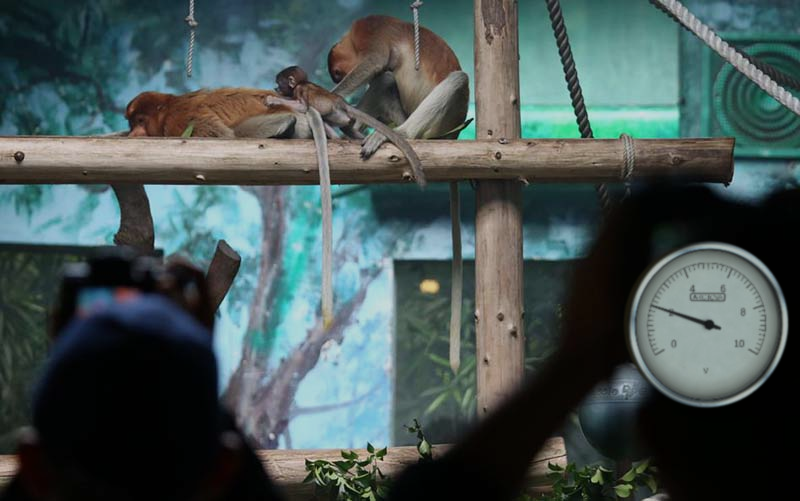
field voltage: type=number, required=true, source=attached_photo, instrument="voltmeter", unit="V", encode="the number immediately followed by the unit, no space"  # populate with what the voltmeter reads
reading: 2V
